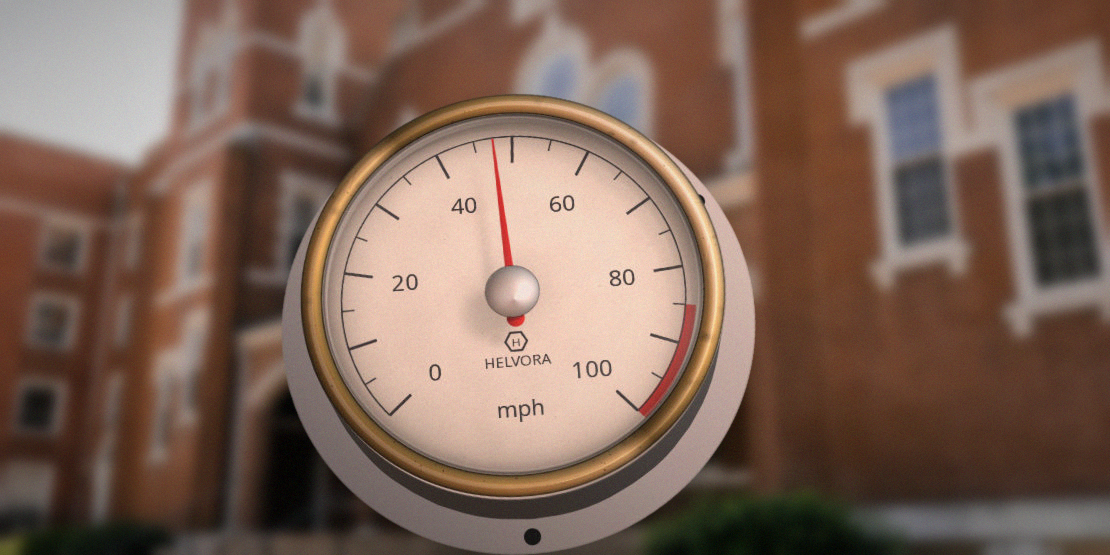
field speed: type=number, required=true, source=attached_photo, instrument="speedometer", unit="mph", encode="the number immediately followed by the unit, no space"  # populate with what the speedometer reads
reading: 47.5mph
